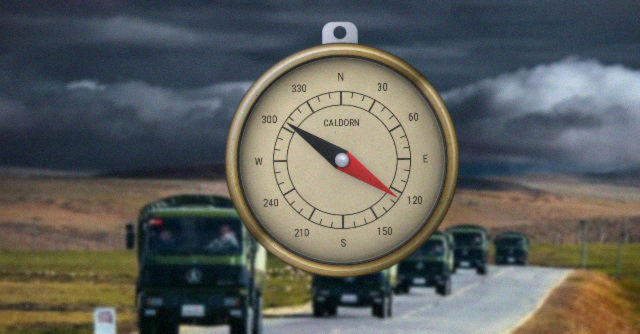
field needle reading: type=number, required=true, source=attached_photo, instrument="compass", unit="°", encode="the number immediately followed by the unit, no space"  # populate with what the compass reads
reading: 125°
